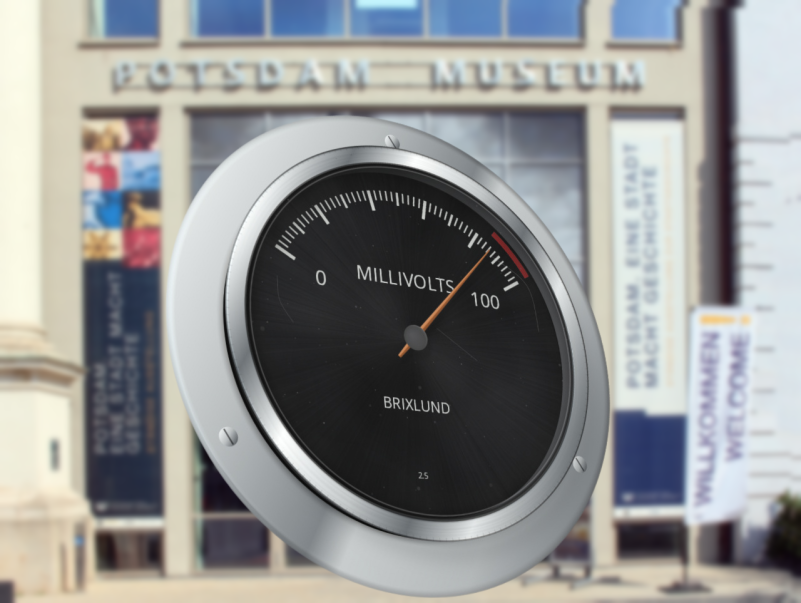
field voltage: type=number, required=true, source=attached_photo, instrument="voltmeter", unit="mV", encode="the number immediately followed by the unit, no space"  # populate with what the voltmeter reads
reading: 86mV
